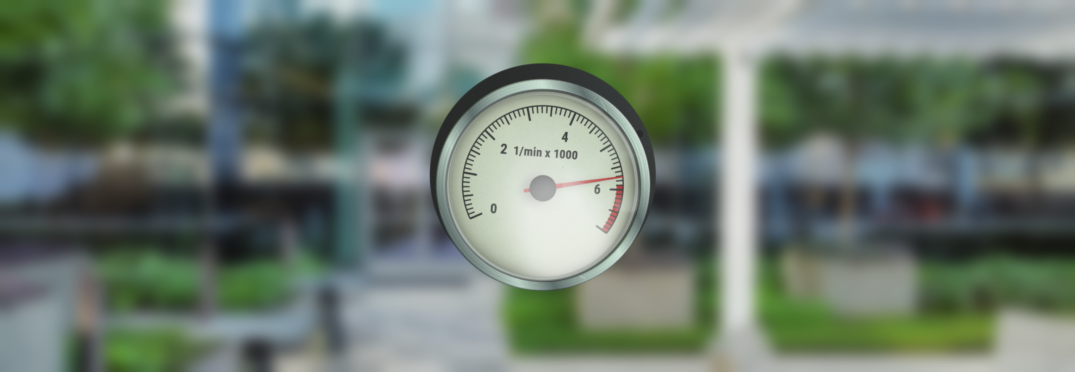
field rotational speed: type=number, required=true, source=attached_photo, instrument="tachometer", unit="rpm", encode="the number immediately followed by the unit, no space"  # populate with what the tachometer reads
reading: 5700rpm
